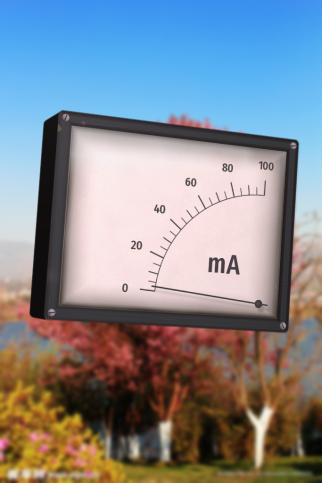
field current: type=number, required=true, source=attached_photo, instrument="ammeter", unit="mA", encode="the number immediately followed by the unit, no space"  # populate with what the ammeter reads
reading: 2.5mA
